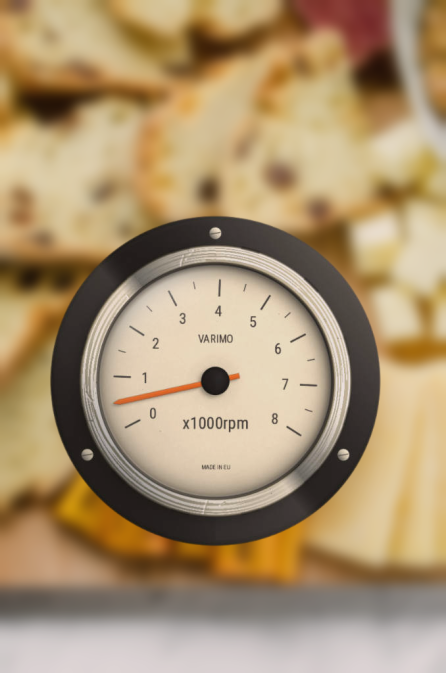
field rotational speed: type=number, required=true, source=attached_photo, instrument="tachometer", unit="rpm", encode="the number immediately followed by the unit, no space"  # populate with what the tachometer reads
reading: 500rpm
